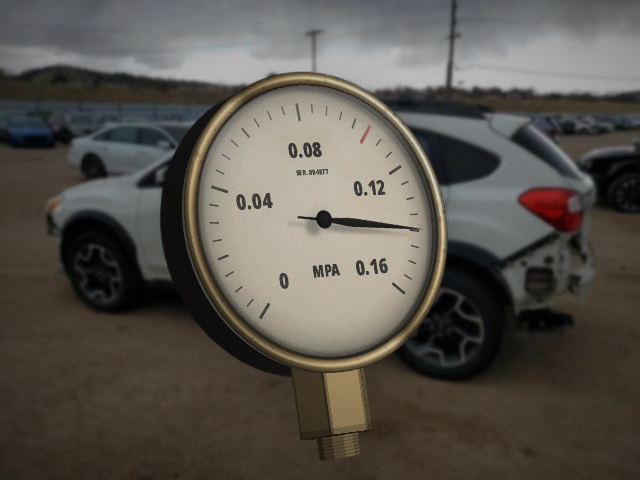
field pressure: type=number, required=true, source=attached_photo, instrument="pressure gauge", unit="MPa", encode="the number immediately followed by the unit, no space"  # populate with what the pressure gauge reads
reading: 0.14MPa
